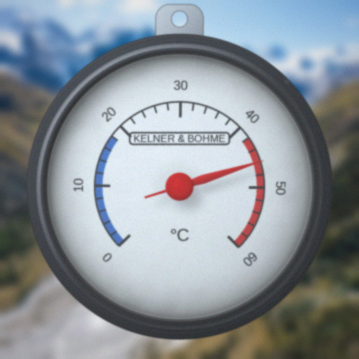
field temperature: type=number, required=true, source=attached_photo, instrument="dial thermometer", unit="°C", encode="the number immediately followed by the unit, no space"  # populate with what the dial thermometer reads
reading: 46°C
